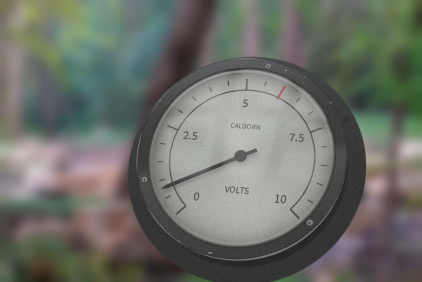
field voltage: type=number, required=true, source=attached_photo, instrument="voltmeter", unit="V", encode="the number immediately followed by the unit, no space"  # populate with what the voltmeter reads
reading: 0.75V
